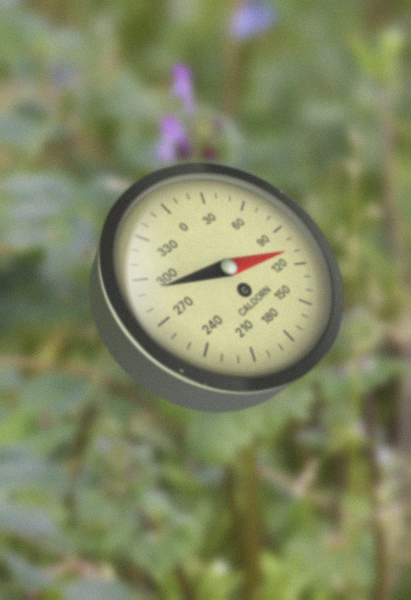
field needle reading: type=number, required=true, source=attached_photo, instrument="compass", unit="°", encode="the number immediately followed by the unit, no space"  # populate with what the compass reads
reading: 110°
